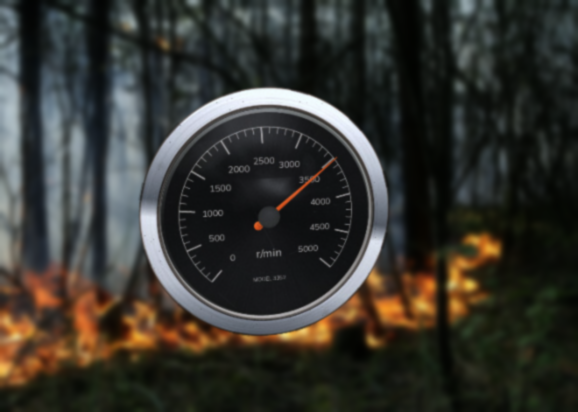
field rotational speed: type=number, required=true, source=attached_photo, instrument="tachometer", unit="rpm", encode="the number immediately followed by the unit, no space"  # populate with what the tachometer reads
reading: 3500rpm
